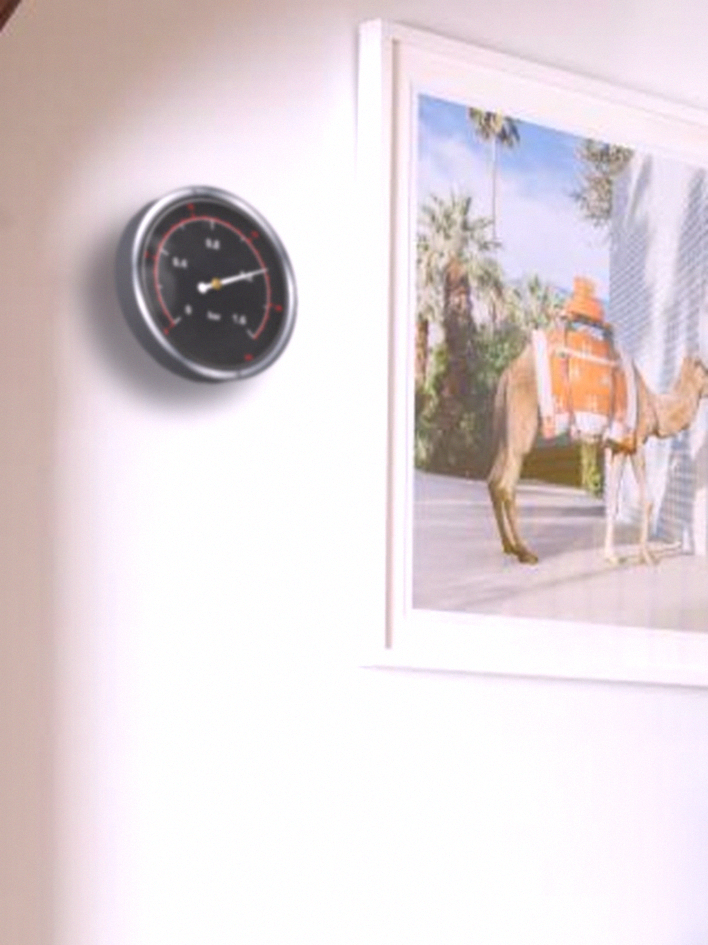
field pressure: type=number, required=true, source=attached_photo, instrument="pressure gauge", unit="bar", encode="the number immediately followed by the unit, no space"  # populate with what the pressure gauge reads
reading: 1.2bar
